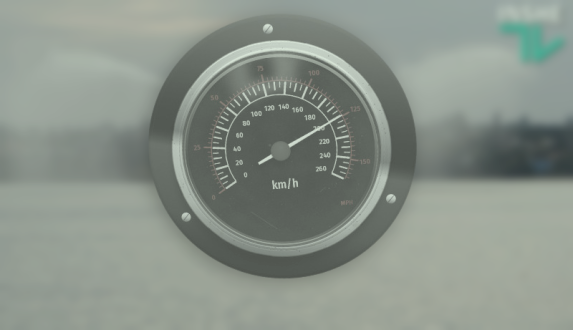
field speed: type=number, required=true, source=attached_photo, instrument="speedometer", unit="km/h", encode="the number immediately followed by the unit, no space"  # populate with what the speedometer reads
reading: 200km/h
